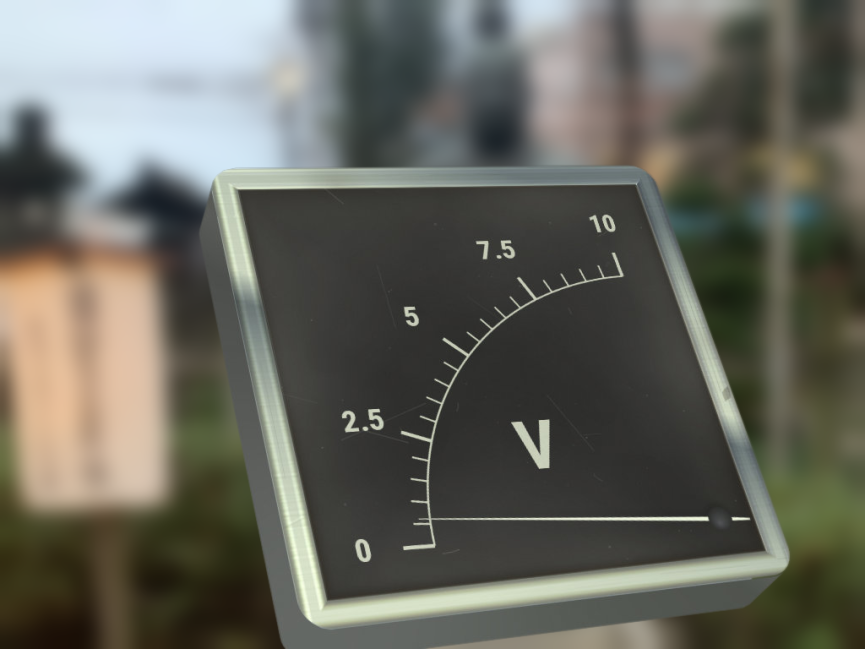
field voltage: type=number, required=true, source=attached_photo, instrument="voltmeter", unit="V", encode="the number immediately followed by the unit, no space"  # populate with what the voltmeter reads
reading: 0.5V
